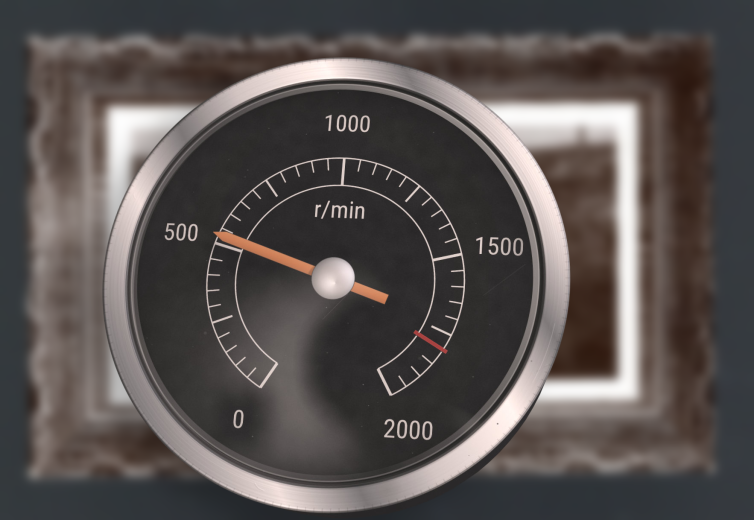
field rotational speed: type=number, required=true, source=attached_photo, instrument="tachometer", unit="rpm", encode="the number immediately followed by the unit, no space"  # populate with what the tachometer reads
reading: 525rpm
